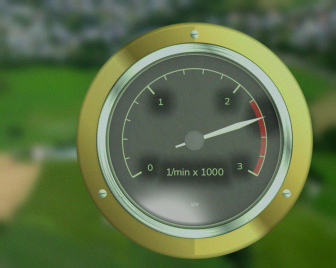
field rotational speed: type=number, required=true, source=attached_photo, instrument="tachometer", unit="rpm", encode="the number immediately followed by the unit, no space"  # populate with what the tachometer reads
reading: 2400rpm
